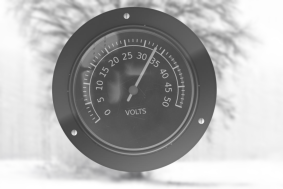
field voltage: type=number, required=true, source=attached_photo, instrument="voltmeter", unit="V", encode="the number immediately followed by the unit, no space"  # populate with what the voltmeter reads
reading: 33V
